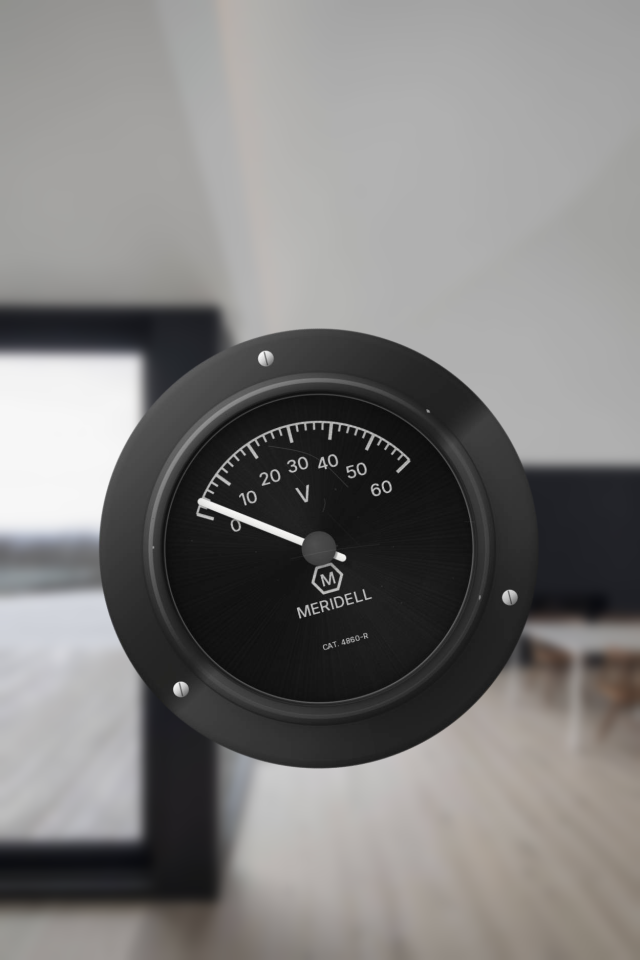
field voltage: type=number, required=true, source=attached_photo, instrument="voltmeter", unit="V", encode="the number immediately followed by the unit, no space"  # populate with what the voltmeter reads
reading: 3V
